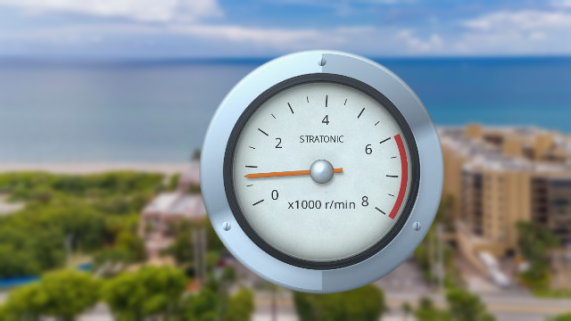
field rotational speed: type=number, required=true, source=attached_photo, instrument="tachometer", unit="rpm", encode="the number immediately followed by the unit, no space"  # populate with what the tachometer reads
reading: 750rpm
